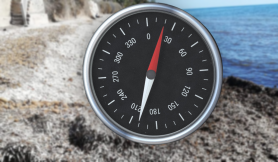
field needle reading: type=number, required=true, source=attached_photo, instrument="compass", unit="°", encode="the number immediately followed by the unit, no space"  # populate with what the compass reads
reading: 20°
